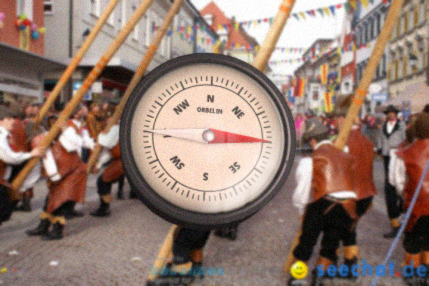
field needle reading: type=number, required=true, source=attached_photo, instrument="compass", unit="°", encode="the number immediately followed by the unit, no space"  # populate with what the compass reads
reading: 90°
